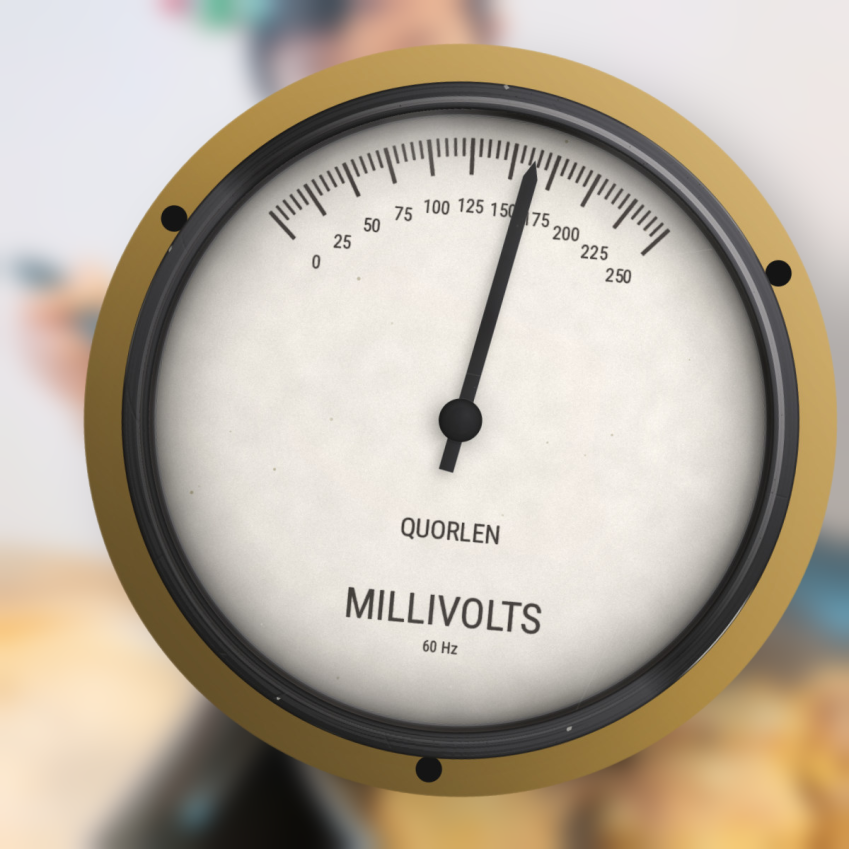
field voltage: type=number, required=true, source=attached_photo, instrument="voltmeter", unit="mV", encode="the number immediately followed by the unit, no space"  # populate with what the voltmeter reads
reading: 162.5mV
